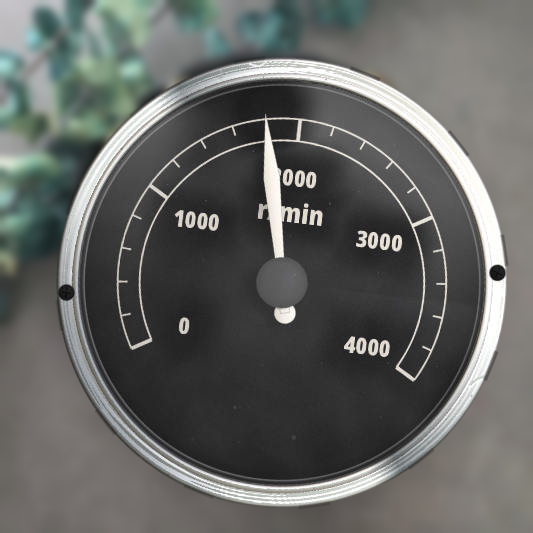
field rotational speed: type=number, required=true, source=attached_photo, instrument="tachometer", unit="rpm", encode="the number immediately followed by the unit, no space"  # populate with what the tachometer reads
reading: 1800rpm
